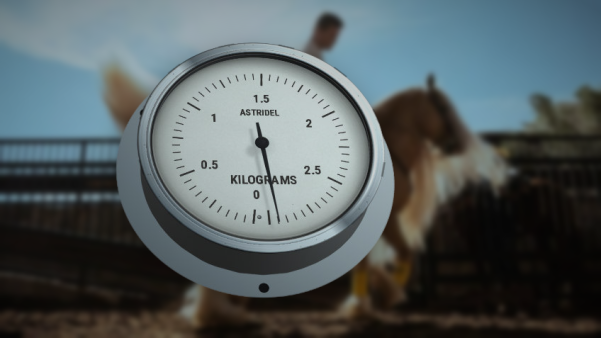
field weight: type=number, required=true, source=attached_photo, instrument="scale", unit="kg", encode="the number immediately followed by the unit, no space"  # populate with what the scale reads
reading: 2.95kg
